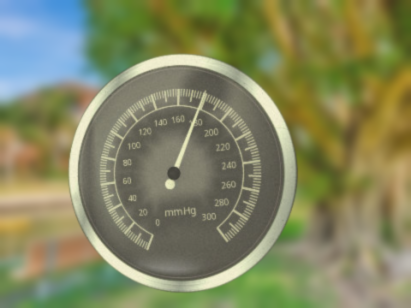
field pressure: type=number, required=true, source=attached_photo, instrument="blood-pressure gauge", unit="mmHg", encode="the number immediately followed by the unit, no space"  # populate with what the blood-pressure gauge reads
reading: 180mmHg
